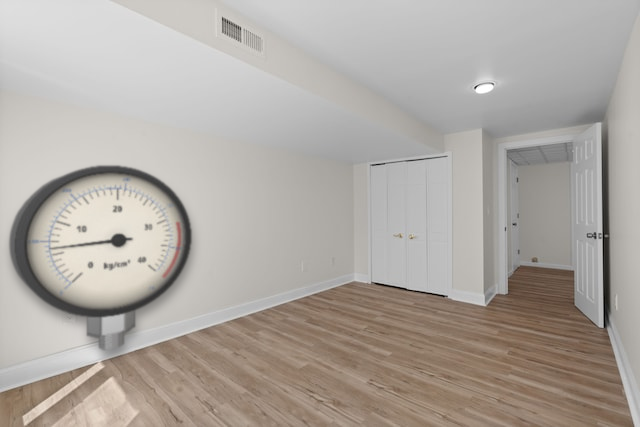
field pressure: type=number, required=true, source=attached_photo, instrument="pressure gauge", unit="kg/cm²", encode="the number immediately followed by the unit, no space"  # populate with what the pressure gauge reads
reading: 6kg/cm²
